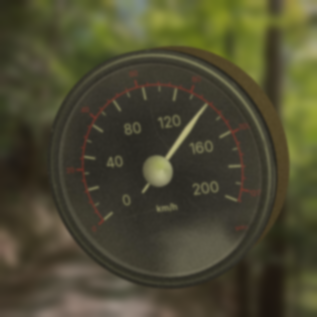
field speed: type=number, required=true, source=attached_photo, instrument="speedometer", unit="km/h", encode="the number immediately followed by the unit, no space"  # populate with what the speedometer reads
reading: 140km/h
